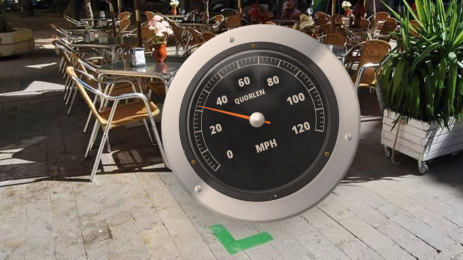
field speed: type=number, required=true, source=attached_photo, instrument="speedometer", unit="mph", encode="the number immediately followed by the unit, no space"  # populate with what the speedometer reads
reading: 32mph
